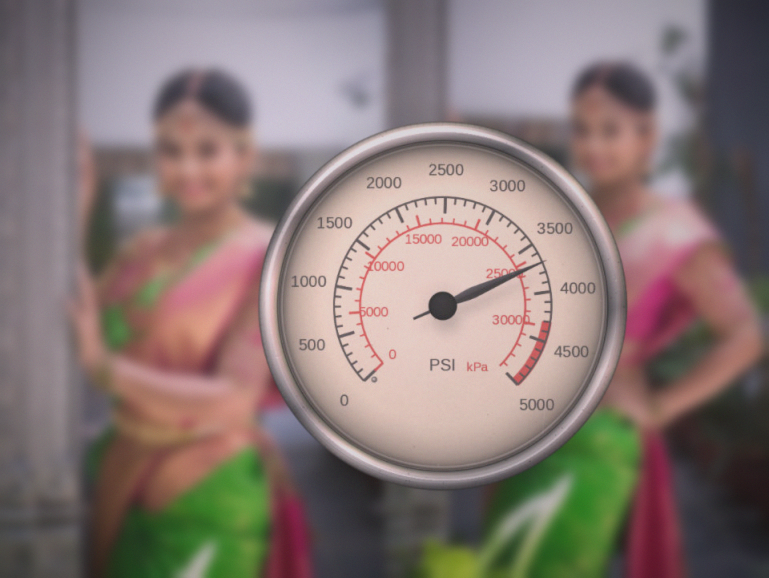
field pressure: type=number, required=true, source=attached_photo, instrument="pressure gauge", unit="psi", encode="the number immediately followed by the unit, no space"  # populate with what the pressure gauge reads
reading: 3700psi
